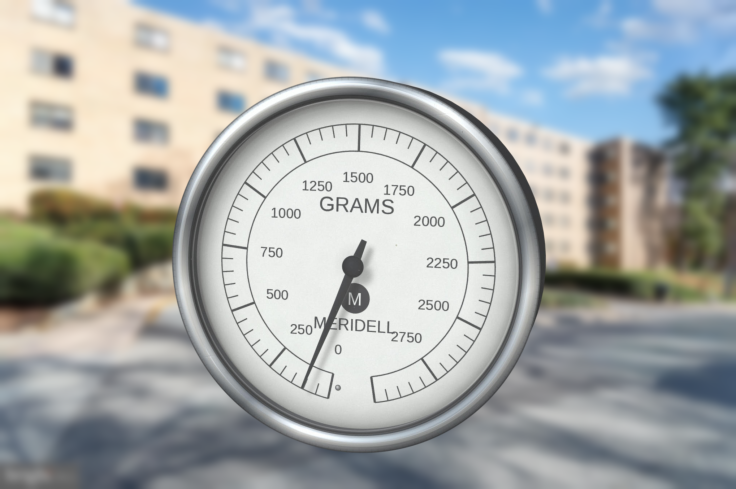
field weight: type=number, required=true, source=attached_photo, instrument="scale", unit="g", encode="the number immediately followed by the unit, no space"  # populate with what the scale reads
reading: 100g
